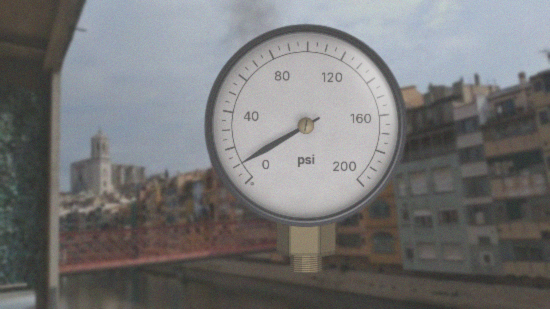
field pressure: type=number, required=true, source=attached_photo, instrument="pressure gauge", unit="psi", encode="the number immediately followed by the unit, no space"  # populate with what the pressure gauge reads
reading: 10psi
